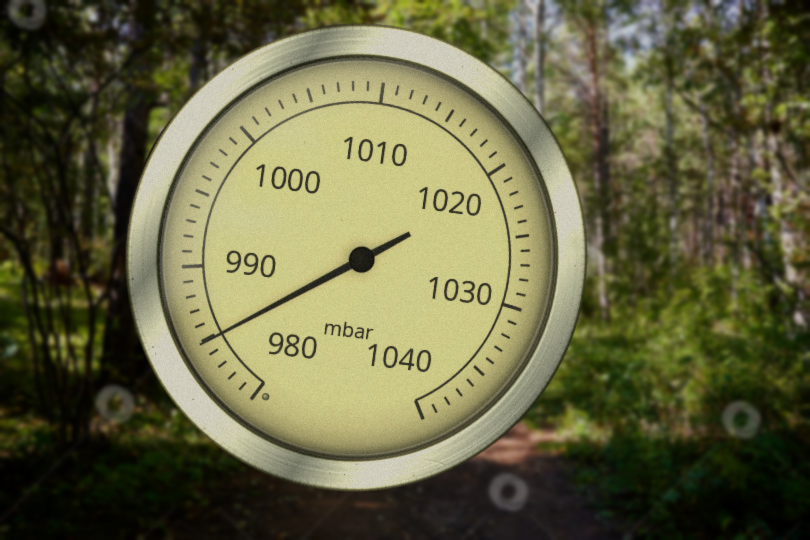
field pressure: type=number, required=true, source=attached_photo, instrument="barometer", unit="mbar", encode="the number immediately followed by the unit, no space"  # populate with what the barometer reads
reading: 985mbar
